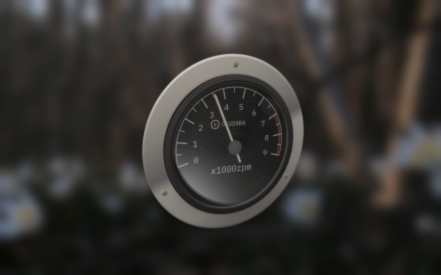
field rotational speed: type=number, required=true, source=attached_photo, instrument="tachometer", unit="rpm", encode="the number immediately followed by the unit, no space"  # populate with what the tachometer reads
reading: 3500rpm
